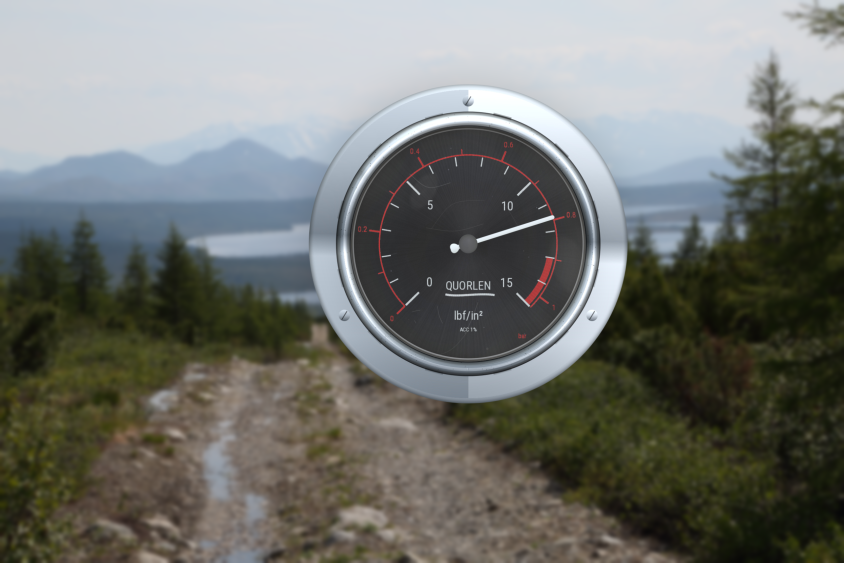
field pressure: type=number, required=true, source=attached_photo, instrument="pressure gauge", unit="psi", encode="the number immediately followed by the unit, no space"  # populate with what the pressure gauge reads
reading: 11.5psi
